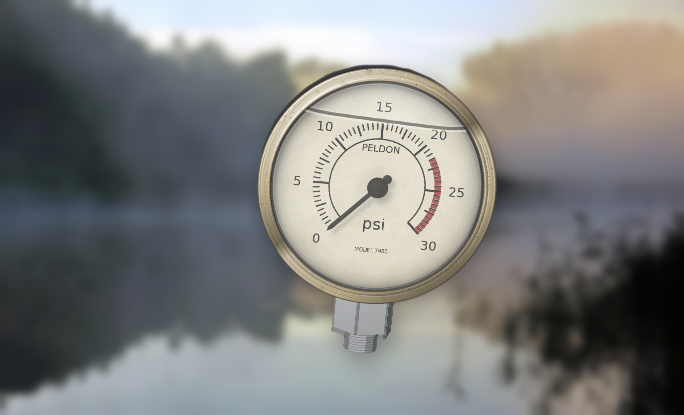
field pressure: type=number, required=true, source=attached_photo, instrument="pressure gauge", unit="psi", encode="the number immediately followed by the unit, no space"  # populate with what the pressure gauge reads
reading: 0psi
